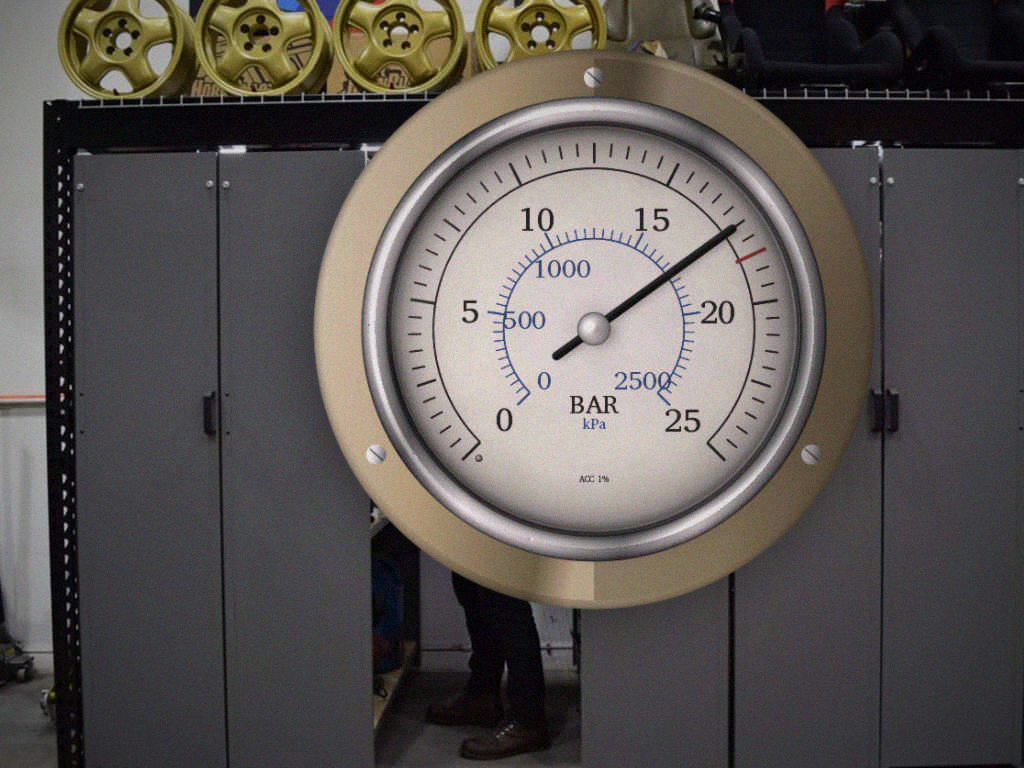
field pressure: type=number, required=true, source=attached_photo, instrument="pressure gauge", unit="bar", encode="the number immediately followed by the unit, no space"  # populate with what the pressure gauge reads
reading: 17.5bar
